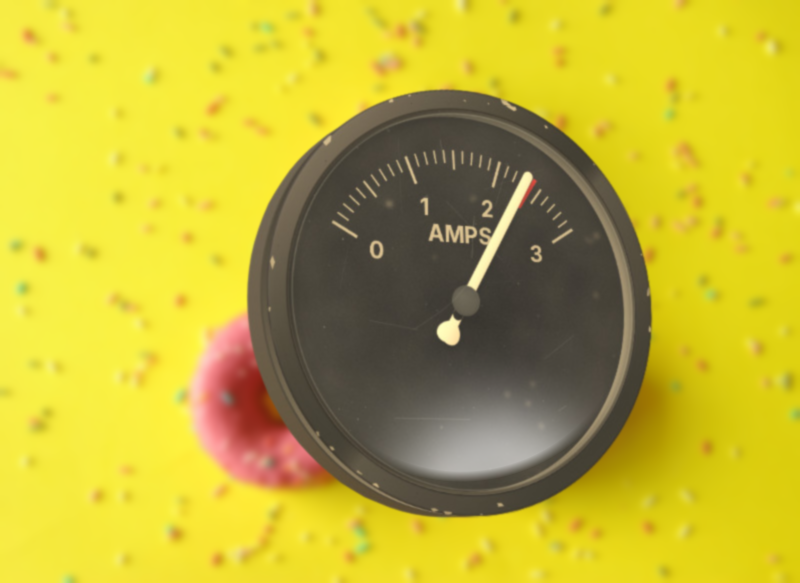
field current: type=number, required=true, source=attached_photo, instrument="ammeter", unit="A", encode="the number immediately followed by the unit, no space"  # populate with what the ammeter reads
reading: 2.3A
